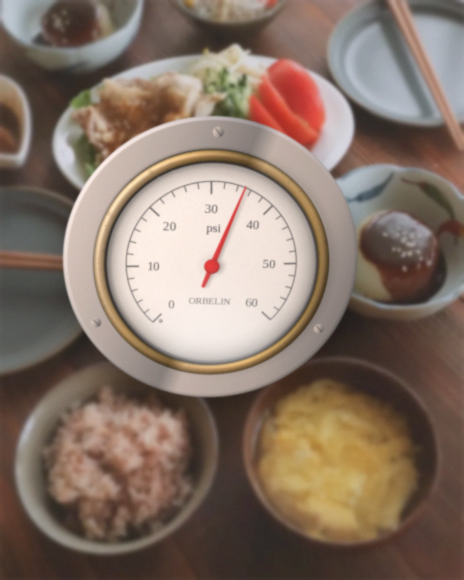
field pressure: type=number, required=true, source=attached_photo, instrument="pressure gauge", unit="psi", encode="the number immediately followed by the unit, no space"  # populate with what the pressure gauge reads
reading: 35psi
